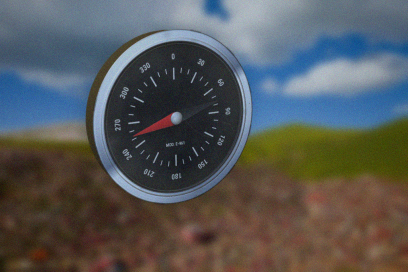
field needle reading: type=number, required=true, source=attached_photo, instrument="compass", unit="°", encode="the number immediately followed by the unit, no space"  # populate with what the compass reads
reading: 255°
